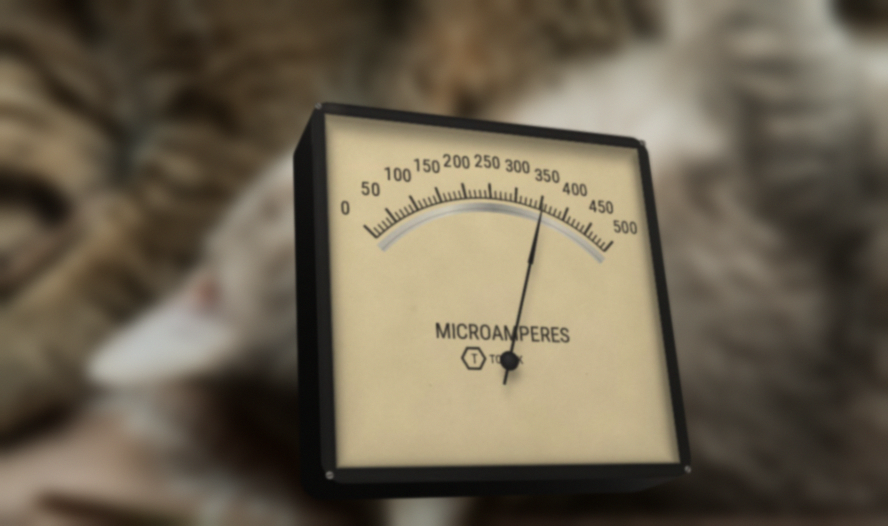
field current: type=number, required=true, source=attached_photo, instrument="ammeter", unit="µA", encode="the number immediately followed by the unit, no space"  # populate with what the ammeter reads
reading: 350µA
